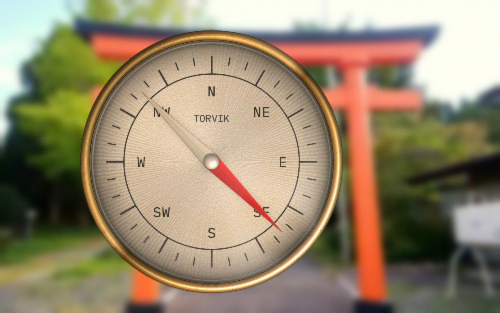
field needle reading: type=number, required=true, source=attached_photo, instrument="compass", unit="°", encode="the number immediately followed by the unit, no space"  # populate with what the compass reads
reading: 135°
